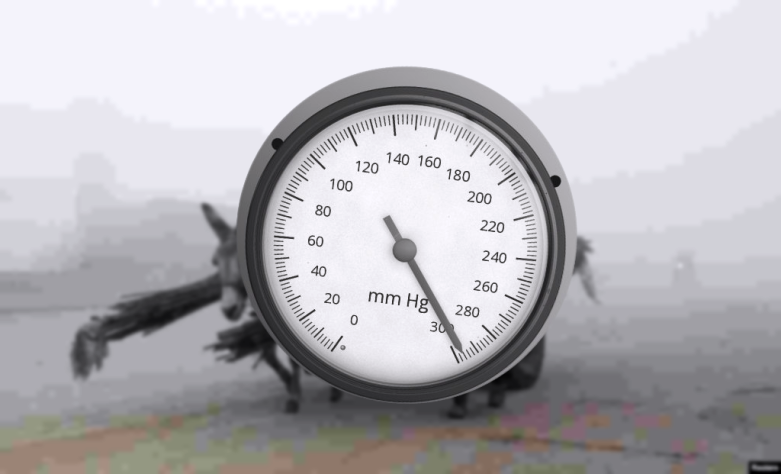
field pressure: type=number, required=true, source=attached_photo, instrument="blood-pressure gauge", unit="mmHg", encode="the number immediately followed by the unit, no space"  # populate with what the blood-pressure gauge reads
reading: 296mmHg
